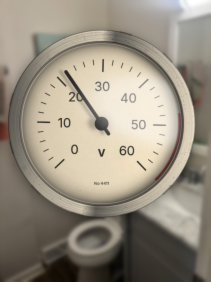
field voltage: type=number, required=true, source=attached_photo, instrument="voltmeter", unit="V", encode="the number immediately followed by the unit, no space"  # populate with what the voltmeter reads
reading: 22V
